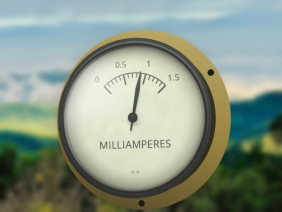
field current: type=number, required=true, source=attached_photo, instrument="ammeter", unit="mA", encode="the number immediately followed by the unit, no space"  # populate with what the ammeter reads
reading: 0.9mA
